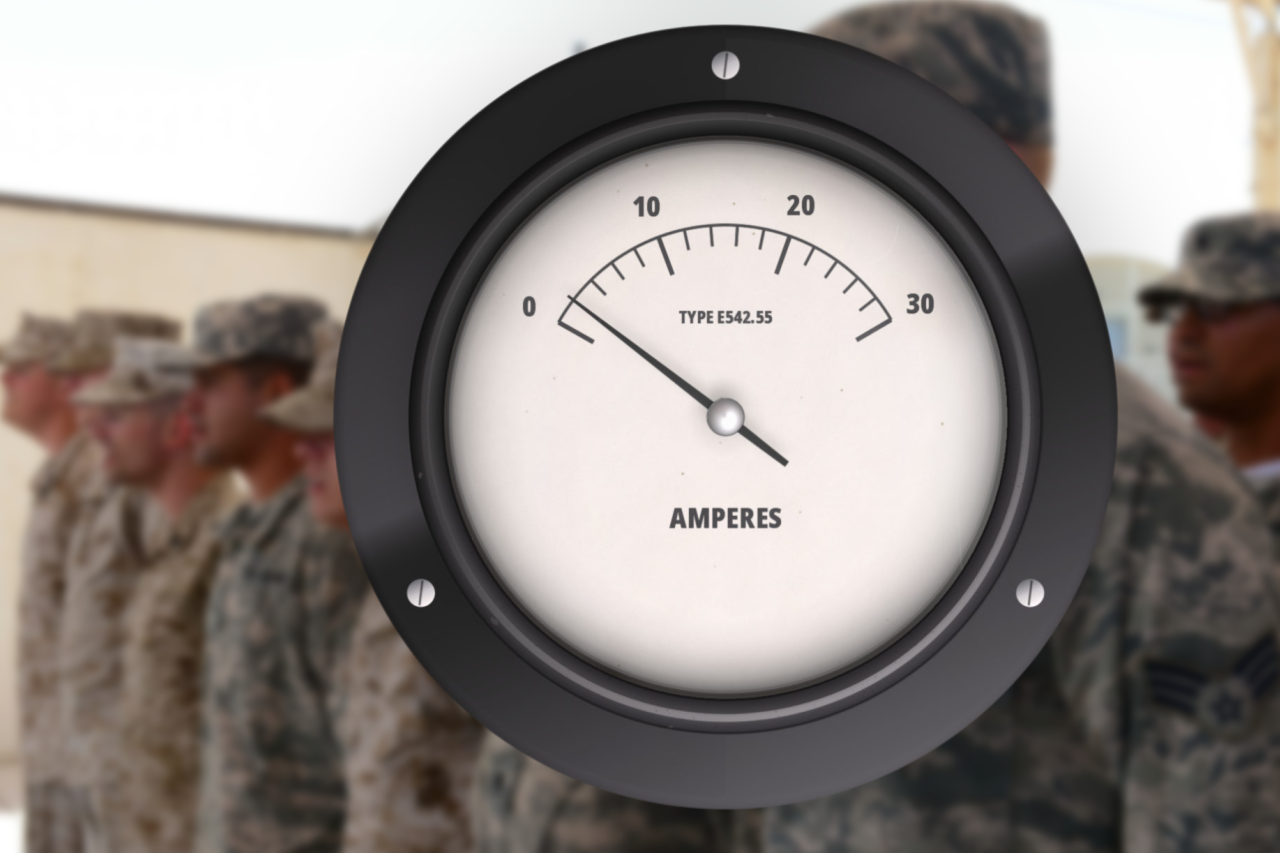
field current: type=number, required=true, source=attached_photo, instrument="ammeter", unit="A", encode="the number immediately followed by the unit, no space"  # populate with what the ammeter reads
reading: 2A
